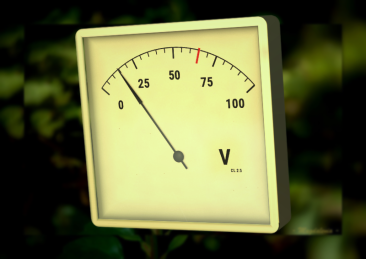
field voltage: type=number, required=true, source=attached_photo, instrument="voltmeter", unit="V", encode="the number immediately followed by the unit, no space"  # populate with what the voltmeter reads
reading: 15V
